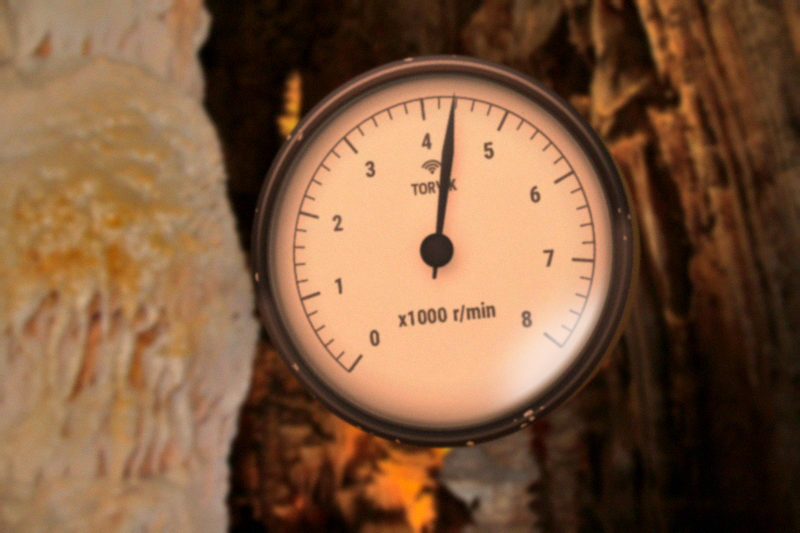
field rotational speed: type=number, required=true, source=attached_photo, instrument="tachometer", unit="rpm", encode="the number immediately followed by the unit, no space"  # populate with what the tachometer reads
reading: 4400rpm
